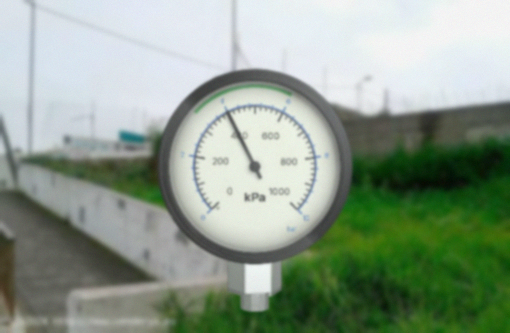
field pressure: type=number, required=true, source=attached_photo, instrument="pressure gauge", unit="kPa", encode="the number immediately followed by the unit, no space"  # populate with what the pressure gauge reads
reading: 400kPa
